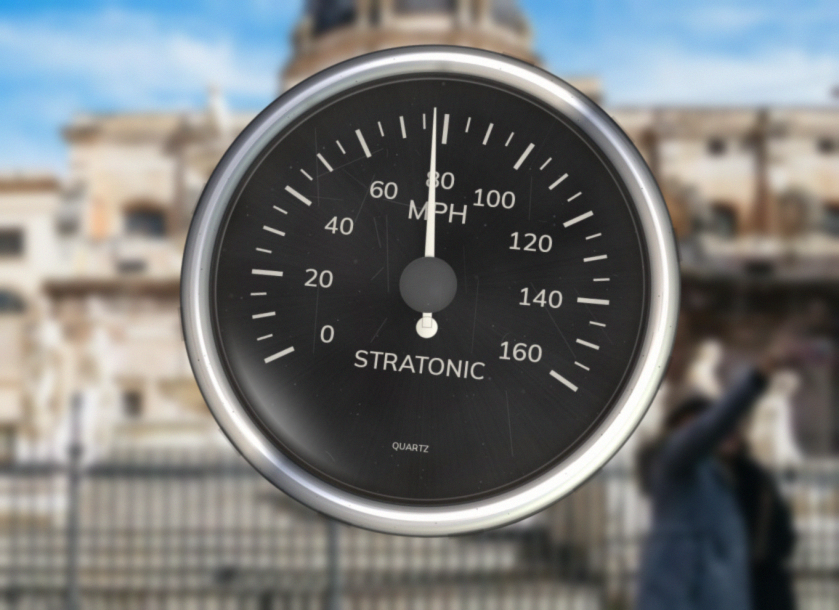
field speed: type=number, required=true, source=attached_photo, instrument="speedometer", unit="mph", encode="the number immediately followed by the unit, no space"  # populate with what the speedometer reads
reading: 77.5mph
